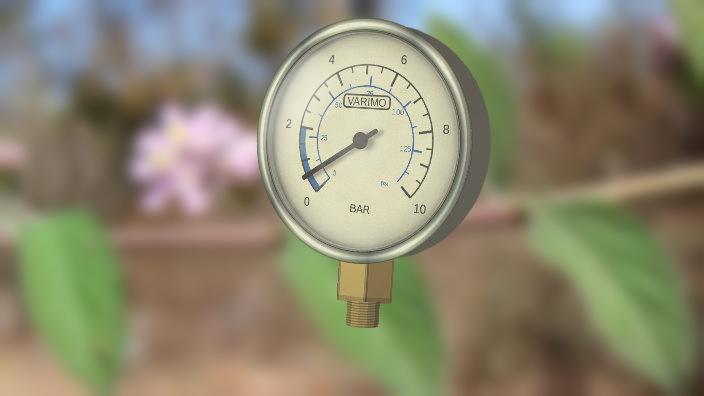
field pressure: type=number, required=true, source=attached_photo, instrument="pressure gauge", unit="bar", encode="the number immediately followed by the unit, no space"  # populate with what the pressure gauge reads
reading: 0.5bar
